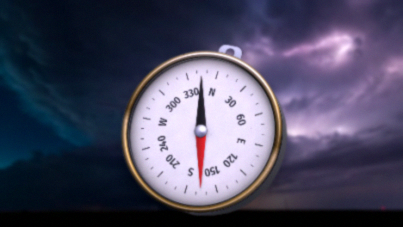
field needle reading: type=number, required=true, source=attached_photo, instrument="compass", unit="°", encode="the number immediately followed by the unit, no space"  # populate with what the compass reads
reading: 165°
